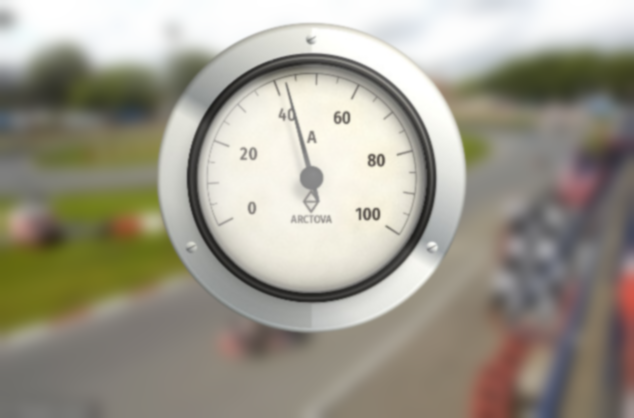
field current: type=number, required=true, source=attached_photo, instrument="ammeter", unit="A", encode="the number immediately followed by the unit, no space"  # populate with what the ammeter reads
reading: 42.5A
